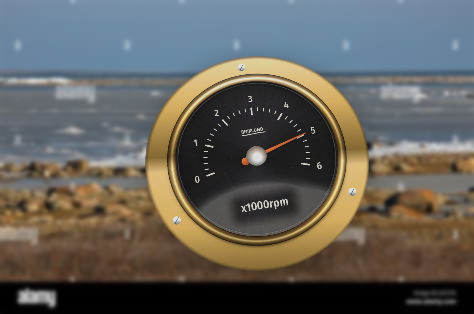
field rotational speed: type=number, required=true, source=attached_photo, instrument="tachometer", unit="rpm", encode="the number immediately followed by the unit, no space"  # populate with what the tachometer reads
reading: 5000rpm
